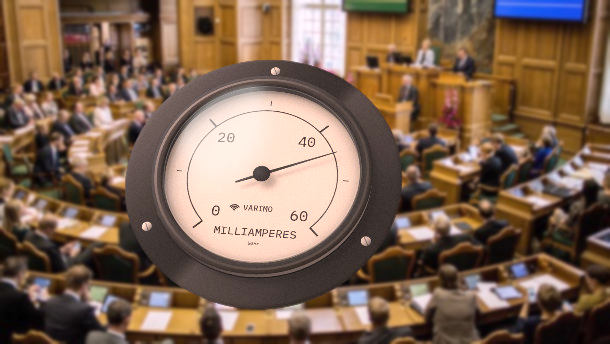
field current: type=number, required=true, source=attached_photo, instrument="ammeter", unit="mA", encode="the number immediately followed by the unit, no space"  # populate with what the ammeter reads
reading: 45mA
